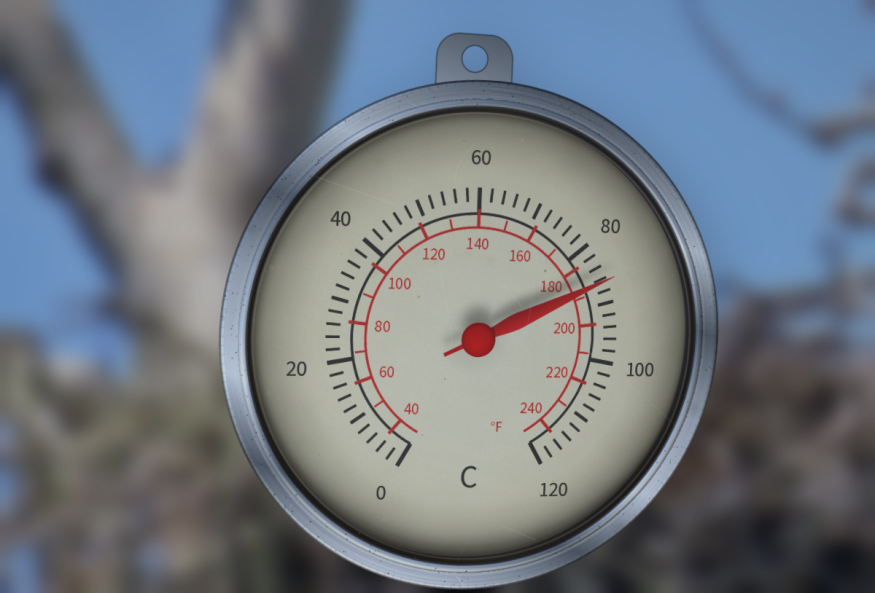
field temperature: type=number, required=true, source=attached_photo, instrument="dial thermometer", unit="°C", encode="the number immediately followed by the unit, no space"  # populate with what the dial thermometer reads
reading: 86°C
